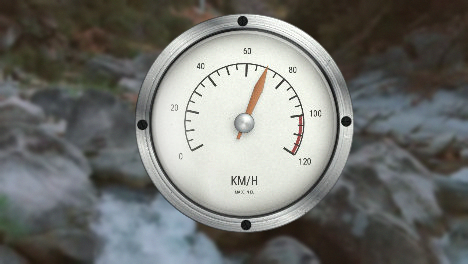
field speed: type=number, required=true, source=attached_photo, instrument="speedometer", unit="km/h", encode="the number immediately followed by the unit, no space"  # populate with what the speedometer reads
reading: 70km/h
